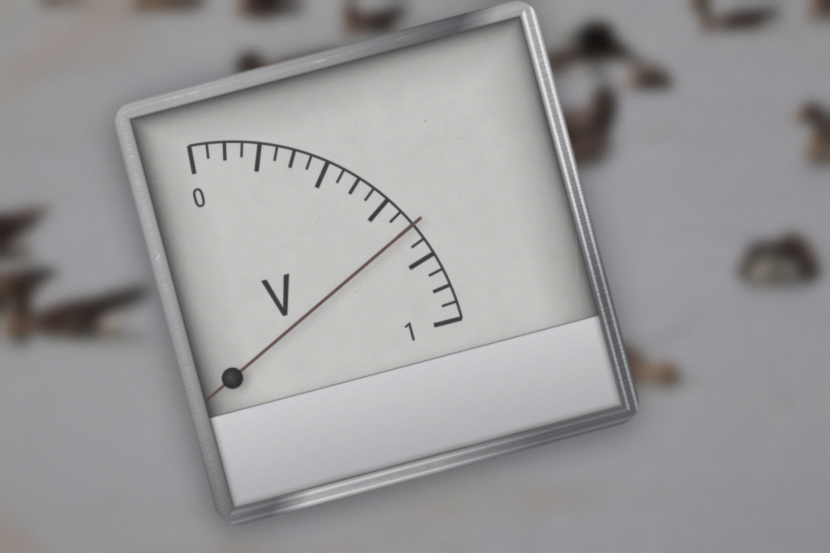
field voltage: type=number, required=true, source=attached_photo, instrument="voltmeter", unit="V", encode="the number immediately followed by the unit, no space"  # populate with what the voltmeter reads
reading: 0.7V
